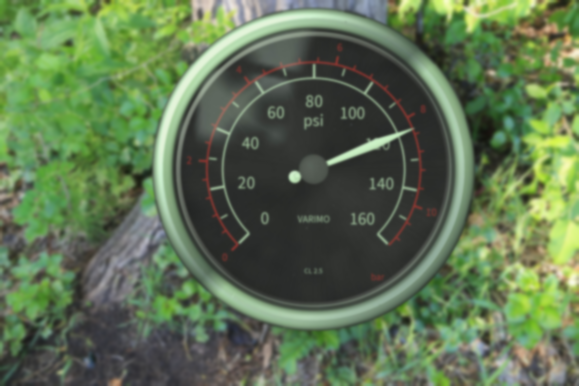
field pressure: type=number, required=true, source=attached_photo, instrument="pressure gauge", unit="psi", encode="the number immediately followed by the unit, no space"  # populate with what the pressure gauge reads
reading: 120psi
